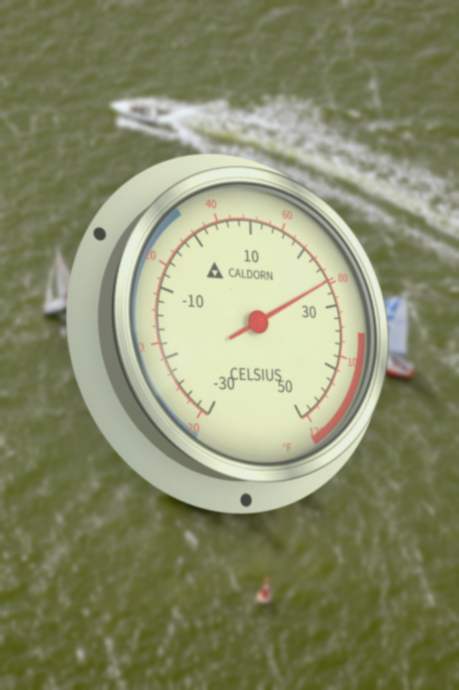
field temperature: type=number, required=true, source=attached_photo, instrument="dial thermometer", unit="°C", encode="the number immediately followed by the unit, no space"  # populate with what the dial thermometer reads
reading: 26°C
